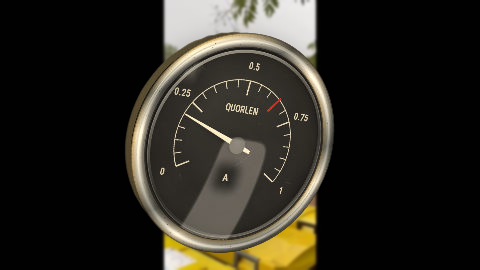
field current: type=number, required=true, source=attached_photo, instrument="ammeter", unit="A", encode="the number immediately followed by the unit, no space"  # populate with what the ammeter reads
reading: 0.2A
